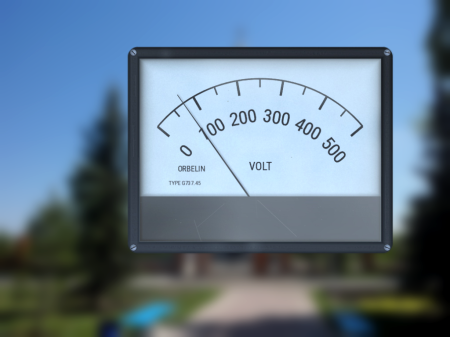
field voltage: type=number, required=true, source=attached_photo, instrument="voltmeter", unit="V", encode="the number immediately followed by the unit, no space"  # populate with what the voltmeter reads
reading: 75V
